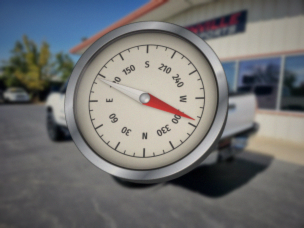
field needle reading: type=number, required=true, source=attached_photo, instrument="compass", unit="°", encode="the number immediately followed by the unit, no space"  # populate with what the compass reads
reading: 295°
